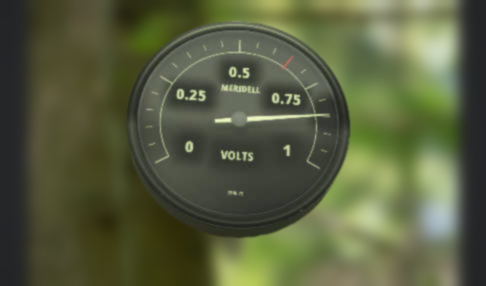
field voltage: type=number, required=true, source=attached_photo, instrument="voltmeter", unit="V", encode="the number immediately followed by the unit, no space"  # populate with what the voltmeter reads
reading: 0.85V
